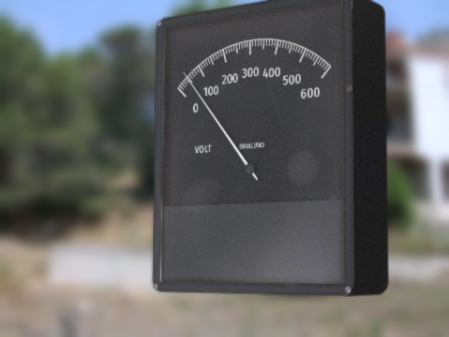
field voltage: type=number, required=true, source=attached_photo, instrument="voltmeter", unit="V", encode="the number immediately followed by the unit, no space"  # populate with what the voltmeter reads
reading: 50V
